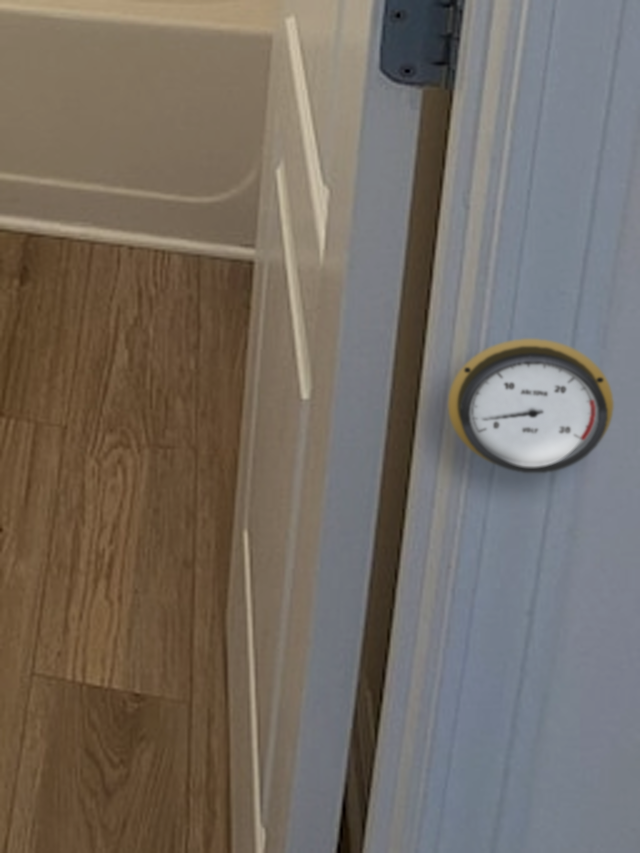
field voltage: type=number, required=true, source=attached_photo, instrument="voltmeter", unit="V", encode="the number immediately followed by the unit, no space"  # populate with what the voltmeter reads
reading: 2V
